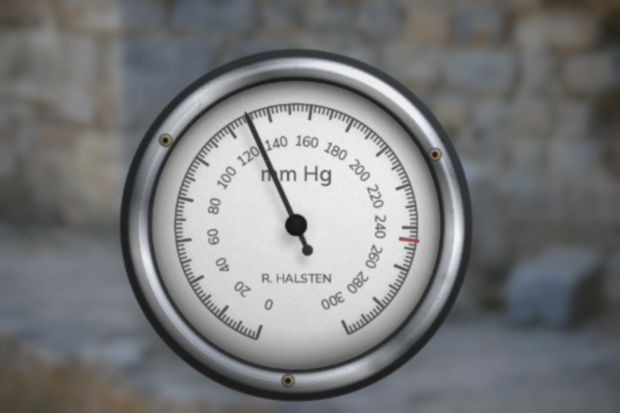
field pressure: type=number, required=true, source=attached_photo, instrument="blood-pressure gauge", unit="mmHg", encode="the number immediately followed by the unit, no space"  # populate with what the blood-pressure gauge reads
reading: 130mmHg
